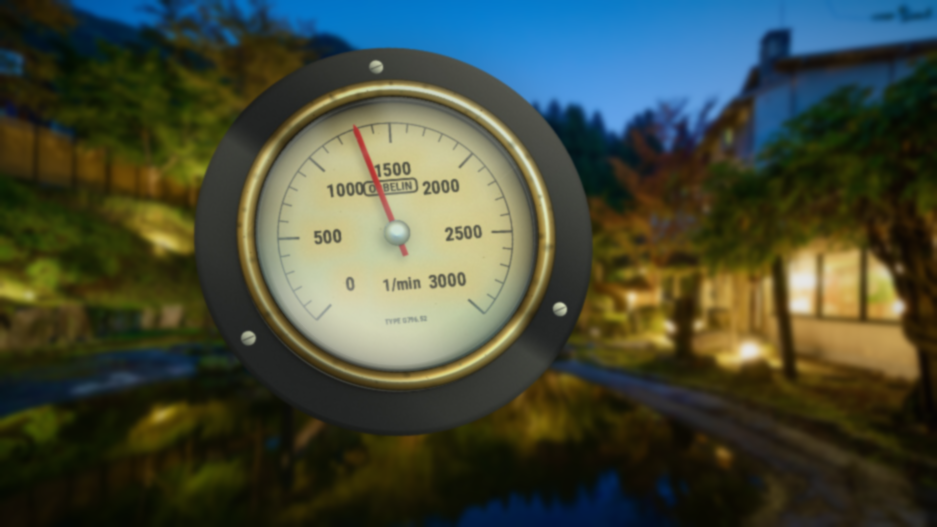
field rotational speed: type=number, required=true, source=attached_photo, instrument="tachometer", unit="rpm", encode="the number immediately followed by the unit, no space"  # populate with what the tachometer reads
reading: 1300rpm
